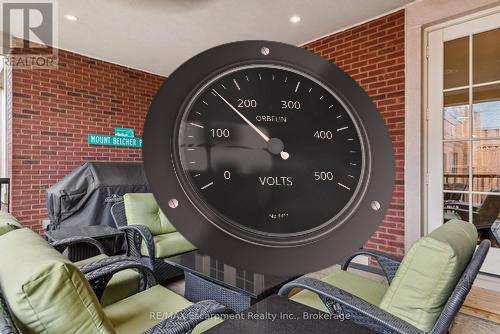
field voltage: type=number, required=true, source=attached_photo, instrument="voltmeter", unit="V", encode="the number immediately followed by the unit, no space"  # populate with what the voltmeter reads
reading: 160V
